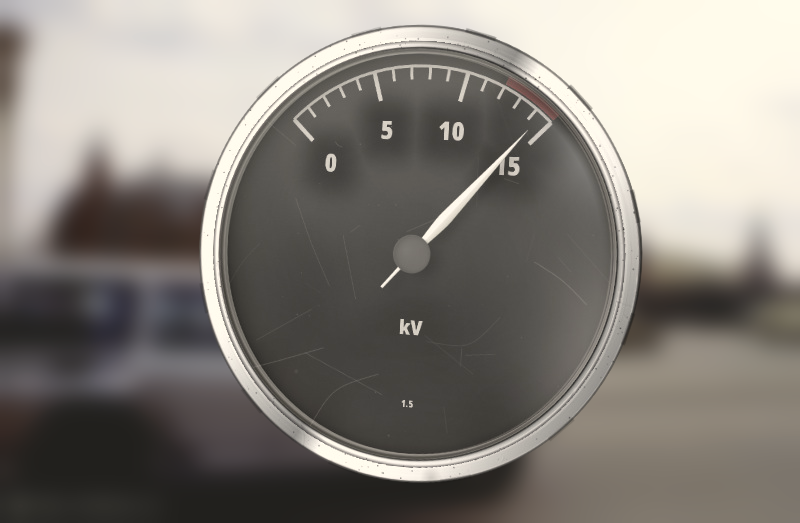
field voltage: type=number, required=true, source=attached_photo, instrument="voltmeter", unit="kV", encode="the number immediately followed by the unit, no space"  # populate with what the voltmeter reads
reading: 14.5kV
